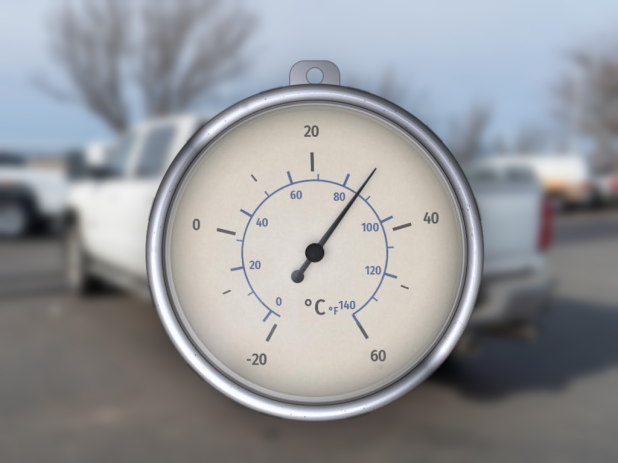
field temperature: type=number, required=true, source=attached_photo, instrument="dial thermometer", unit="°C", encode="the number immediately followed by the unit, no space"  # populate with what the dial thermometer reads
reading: 30°C
